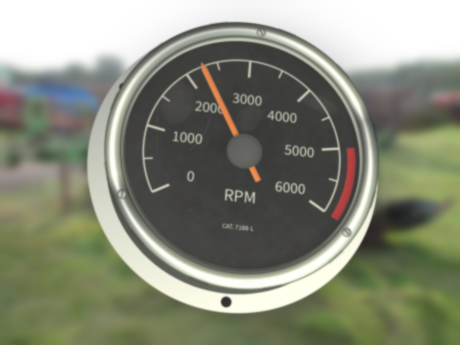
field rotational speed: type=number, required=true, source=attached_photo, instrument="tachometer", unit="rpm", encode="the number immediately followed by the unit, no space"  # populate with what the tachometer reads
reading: 2250rpm
